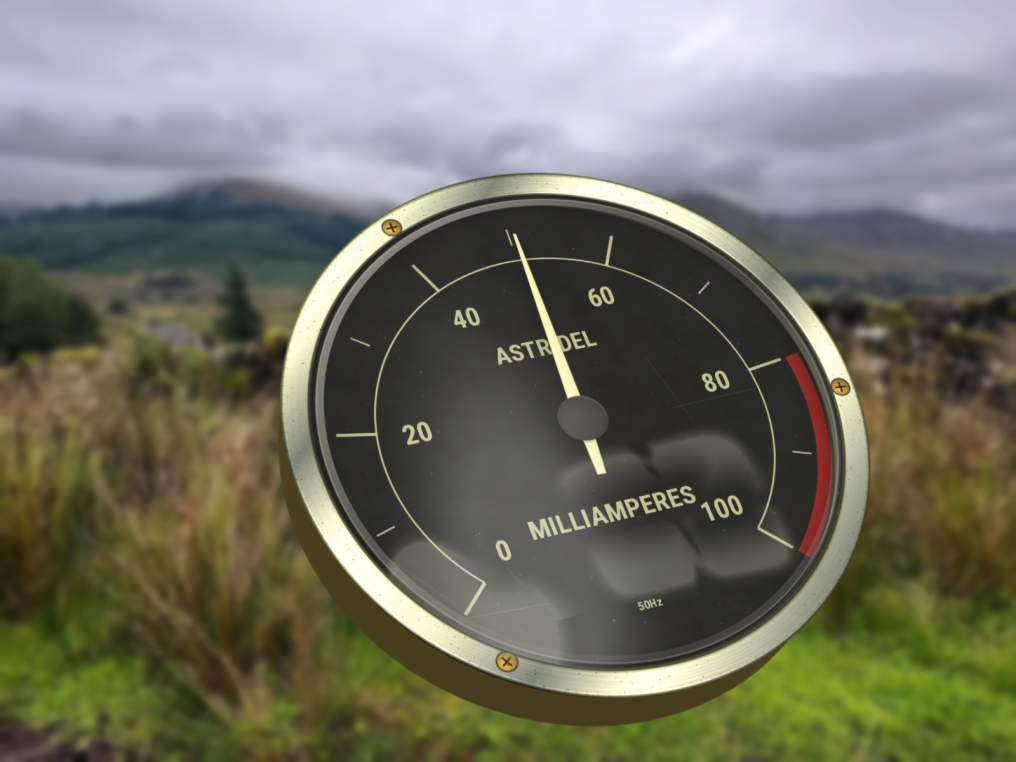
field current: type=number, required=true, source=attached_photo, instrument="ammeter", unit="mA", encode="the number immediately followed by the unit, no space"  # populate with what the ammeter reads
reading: 50mA
